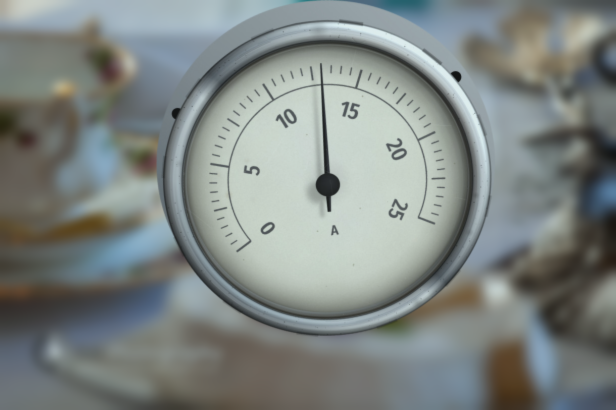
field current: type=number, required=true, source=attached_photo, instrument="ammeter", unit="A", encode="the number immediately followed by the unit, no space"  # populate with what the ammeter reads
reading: 13A
